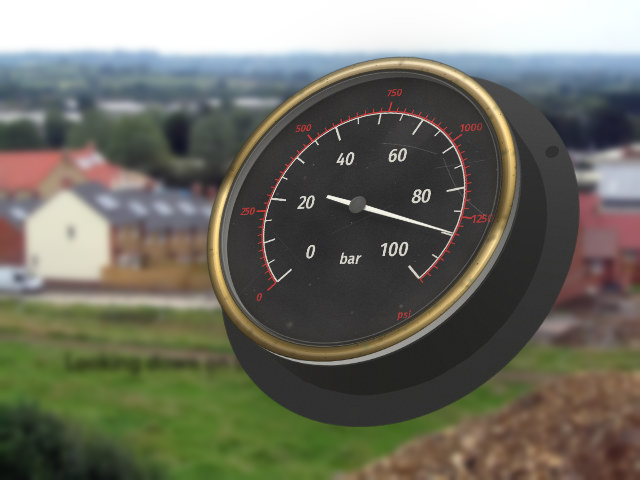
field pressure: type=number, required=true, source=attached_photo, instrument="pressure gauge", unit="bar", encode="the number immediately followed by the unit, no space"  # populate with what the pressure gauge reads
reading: 90bar
